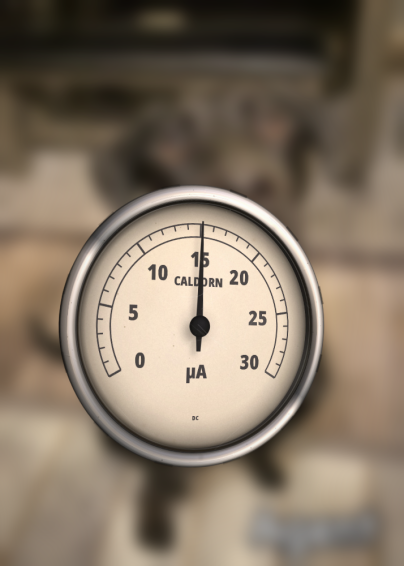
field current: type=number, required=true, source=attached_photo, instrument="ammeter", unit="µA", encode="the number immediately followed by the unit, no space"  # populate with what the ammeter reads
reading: 15µA
